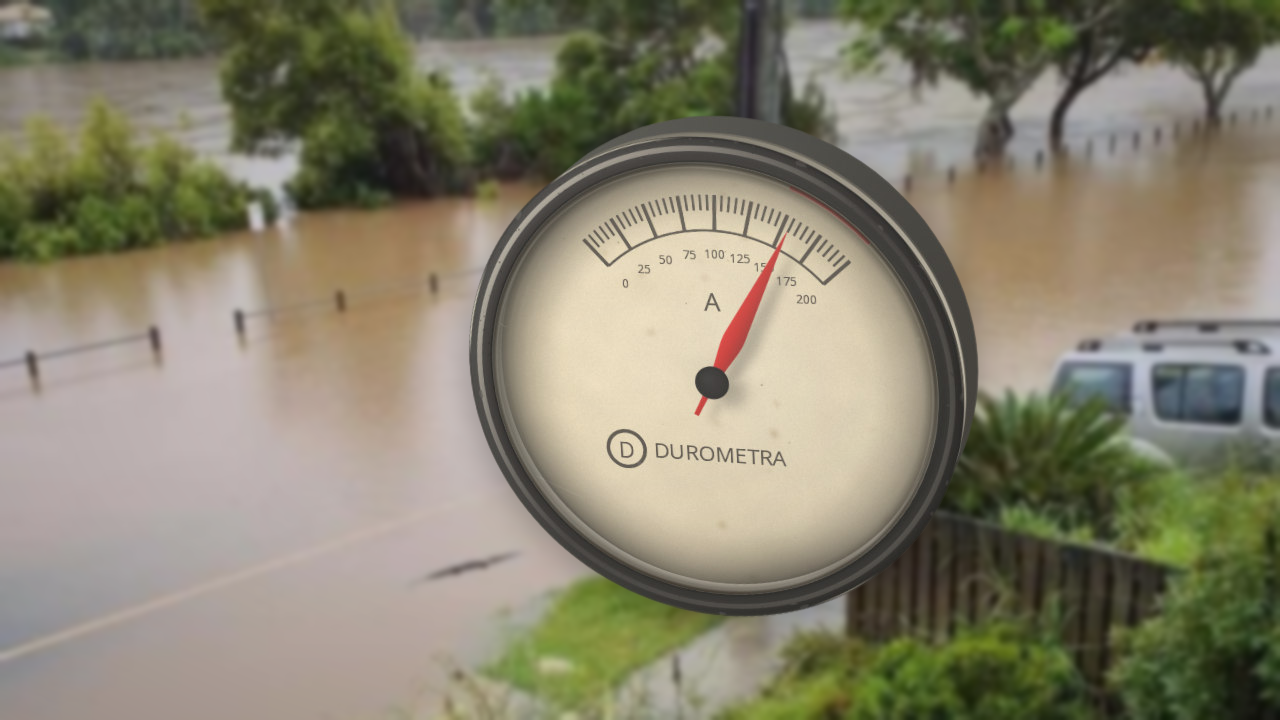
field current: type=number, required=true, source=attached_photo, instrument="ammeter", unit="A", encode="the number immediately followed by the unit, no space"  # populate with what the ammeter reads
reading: 155A
